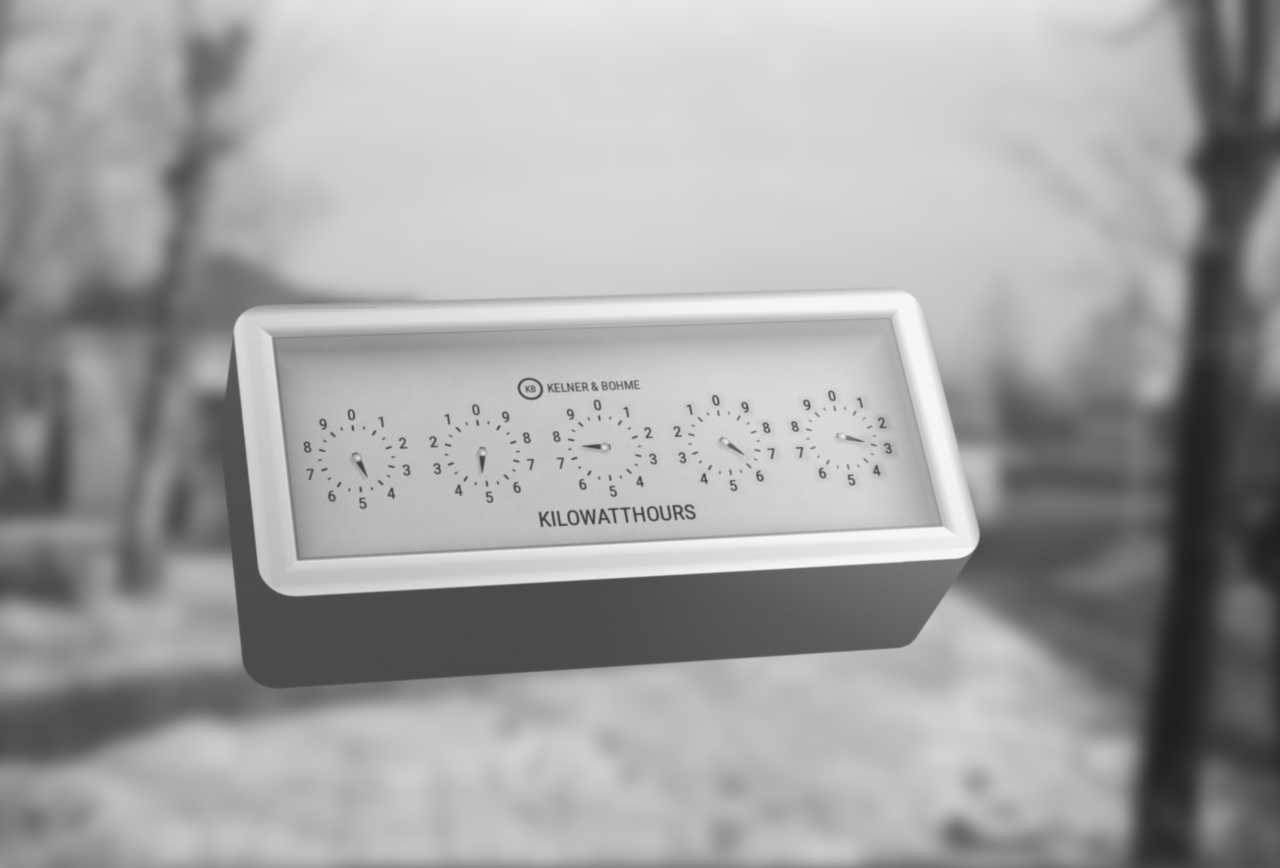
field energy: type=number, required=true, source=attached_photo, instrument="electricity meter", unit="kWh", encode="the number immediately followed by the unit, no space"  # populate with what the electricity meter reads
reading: 44763kWh
